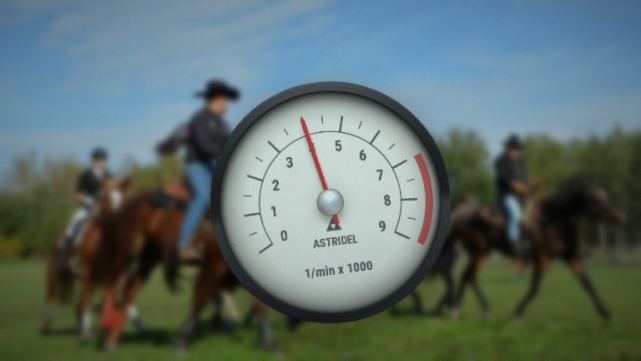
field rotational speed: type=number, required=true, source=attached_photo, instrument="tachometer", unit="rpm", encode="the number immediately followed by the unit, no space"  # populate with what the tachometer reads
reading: 4000rpm
